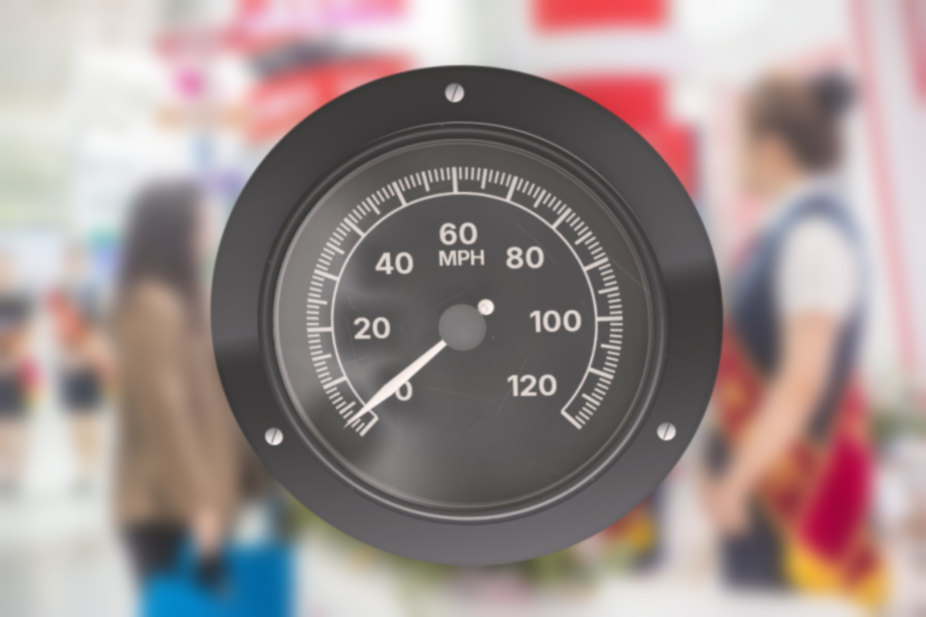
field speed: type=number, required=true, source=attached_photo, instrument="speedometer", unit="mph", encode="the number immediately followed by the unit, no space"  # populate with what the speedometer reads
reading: 3mph
